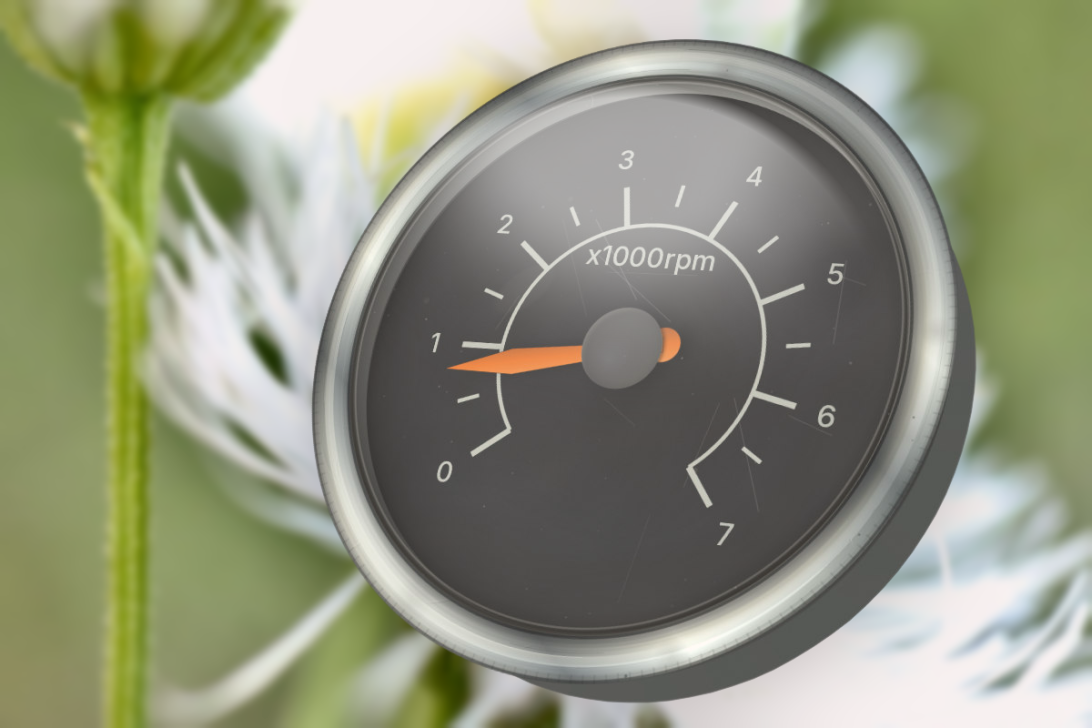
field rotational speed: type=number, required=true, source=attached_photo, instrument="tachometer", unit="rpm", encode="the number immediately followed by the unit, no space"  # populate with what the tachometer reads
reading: 750rpm
